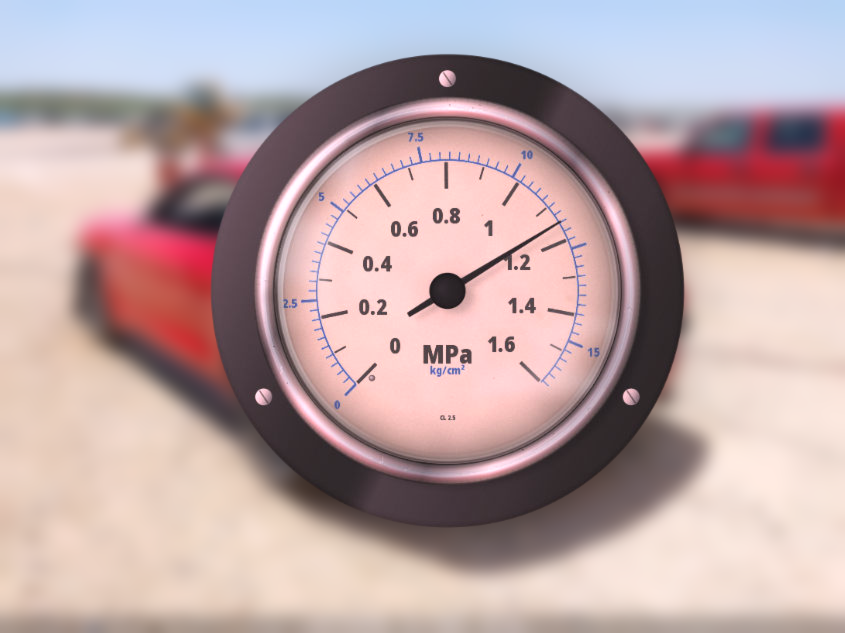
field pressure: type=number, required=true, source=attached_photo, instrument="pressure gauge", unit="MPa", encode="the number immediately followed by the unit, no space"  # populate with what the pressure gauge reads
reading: 1.15MPa
